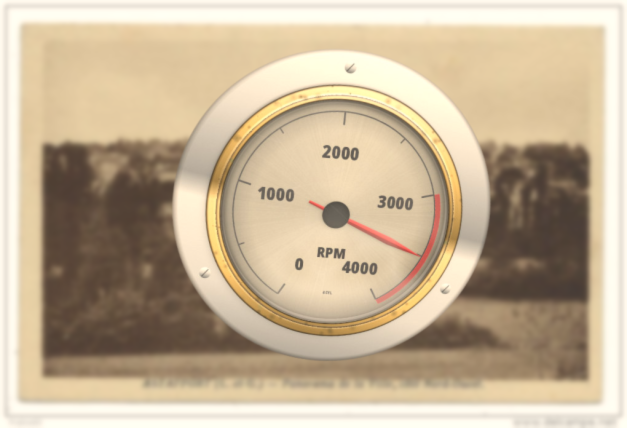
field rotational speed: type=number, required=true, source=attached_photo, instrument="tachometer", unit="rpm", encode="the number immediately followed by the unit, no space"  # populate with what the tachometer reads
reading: 3500rpm
